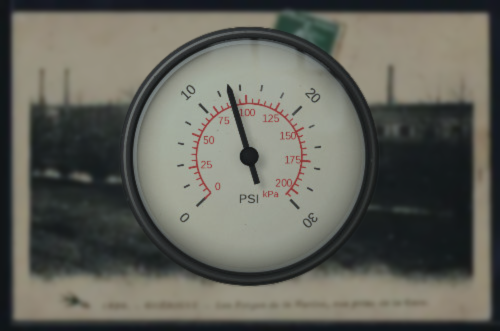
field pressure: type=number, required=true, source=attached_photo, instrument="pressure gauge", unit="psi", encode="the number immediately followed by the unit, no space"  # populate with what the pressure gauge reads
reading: 13psi
